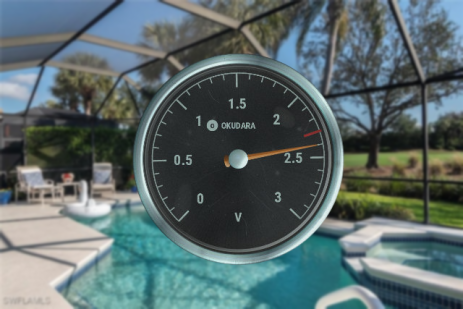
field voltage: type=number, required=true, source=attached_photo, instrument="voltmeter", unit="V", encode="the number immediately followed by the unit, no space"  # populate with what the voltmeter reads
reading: 2.4V
